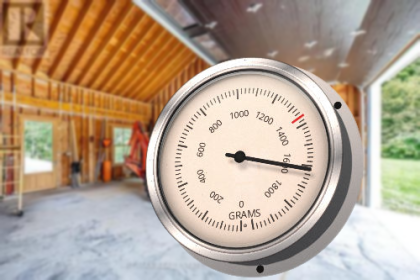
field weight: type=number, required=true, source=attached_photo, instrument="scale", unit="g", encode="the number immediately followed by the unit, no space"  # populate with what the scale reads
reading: 1620g
